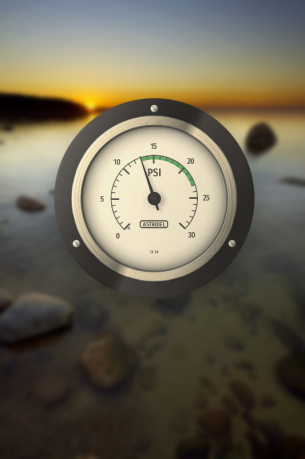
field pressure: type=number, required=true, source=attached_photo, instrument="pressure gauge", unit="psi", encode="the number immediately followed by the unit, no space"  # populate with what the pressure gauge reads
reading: 13psi
